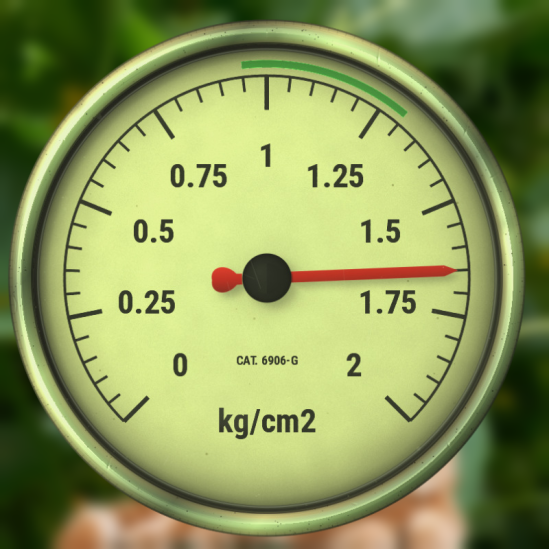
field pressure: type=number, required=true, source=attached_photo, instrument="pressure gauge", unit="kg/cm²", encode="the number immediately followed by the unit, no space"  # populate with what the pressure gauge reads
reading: 1.65kg/cm²
